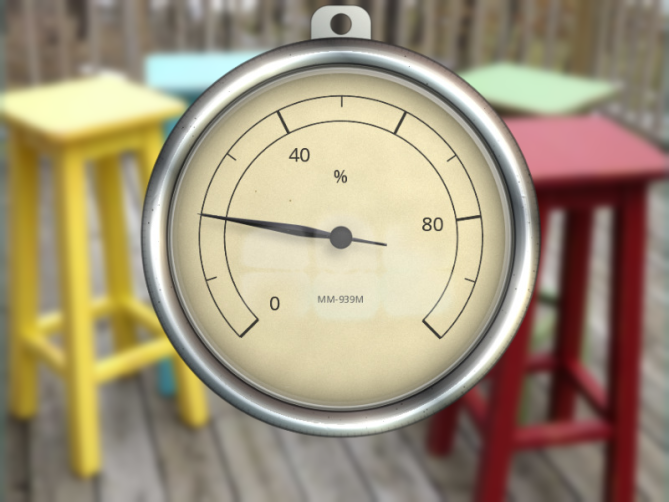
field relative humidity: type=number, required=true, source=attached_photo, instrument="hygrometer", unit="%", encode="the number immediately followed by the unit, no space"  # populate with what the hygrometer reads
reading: 20%
